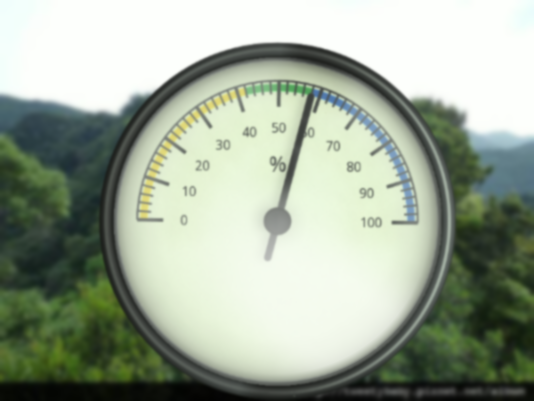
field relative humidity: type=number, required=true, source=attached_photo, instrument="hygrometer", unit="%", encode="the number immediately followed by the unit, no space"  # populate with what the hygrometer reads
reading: 58%
